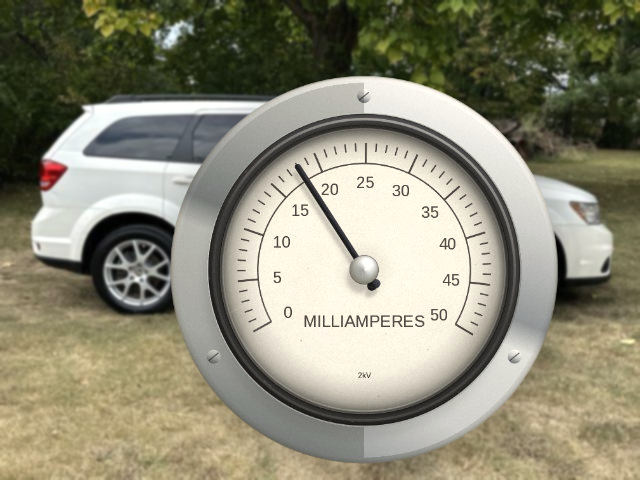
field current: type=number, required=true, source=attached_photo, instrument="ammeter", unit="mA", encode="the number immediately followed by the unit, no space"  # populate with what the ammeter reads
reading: 18mA
